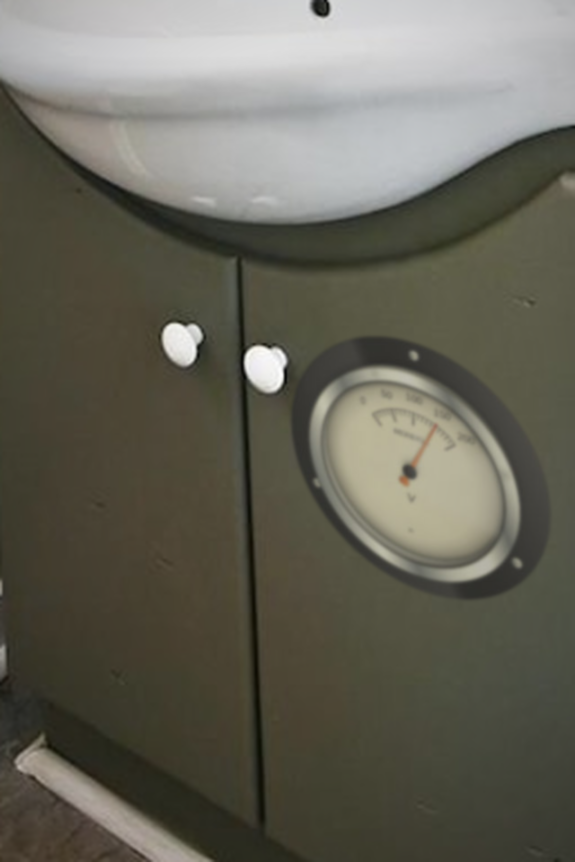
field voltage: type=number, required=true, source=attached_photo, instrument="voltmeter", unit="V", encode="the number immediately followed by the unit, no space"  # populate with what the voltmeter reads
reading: 150V
